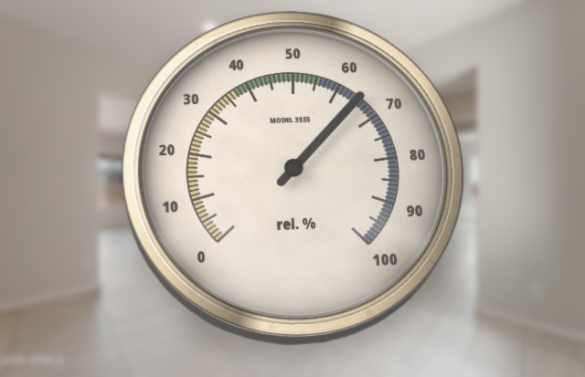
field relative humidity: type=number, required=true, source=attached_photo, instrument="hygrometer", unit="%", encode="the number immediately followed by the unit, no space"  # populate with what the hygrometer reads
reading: 65%
